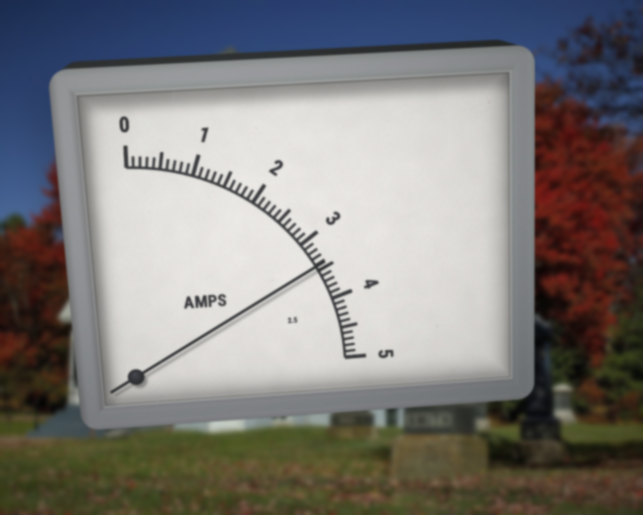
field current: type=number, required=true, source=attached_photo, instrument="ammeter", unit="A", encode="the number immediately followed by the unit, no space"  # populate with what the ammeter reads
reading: 3.4A
